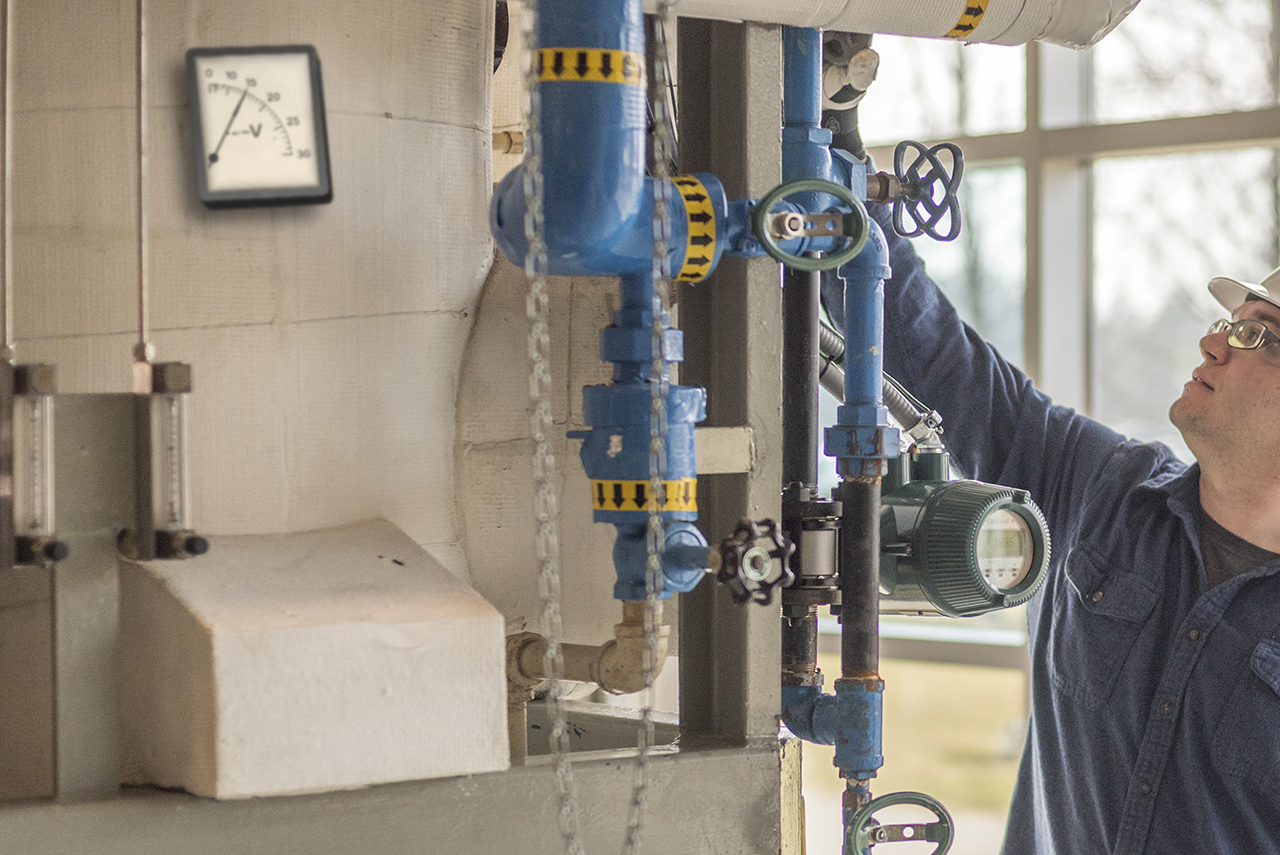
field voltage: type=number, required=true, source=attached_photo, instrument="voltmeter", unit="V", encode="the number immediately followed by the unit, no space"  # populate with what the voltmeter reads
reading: 15V
